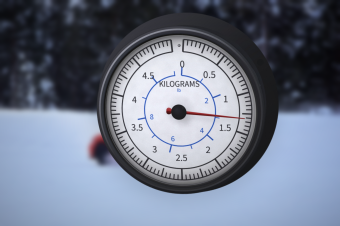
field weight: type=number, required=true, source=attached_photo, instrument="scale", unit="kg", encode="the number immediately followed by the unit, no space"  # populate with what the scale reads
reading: 1.3kg
